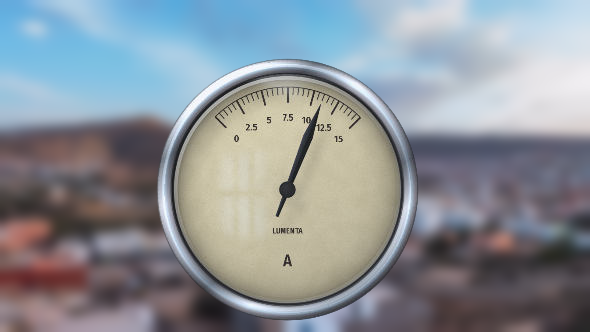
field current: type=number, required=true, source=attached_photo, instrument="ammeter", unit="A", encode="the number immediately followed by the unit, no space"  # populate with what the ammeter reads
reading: 11A
